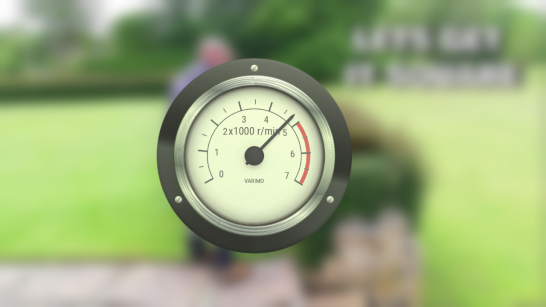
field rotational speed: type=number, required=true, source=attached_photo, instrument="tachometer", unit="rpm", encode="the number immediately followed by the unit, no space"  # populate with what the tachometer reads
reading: 4750rpm
